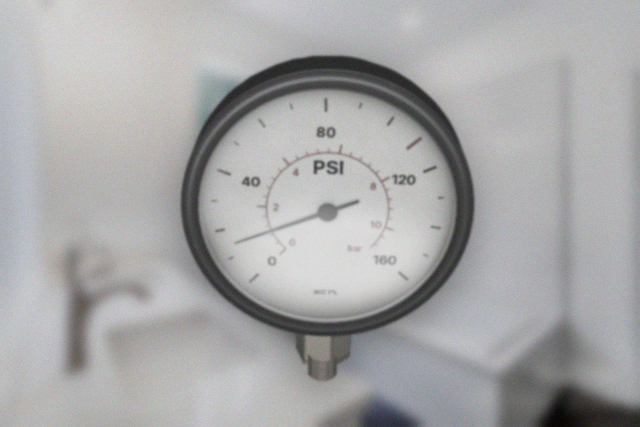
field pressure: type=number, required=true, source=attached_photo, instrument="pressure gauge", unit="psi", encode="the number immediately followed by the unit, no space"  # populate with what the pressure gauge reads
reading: 15psi
